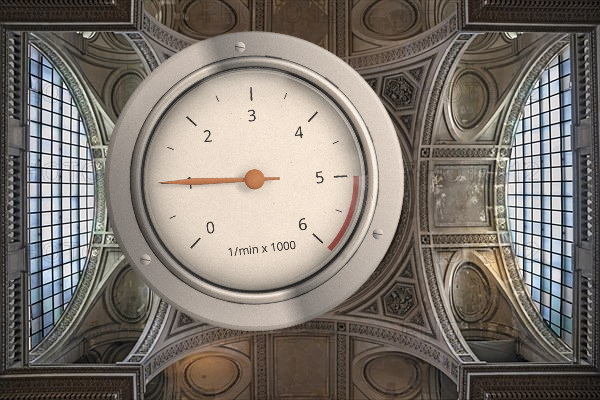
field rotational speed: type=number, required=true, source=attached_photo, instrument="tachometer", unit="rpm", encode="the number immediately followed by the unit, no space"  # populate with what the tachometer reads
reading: 1000rpm
